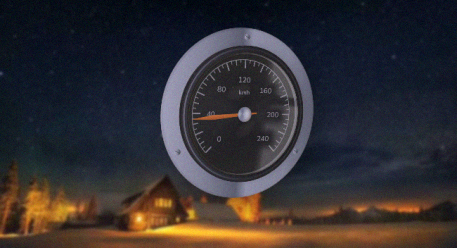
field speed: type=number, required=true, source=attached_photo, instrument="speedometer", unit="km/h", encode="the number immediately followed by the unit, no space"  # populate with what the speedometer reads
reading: 35km/h
